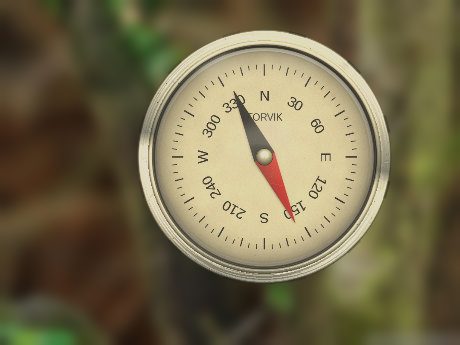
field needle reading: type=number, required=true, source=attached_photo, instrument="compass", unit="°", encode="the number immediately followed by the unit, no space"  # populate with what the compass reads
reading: 155°
